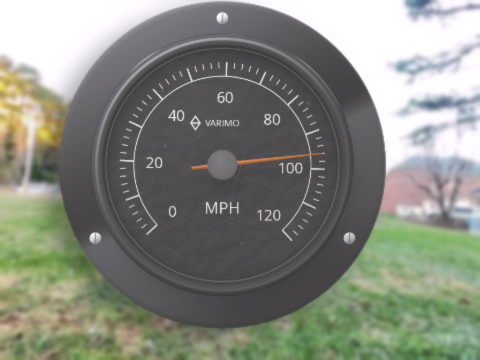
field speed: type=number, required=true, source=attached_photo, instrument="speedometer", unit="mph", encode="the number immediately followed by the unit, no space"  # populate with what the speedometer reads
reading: 96mph
